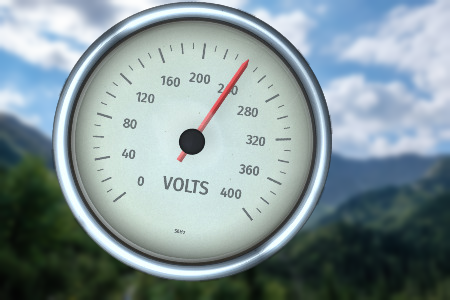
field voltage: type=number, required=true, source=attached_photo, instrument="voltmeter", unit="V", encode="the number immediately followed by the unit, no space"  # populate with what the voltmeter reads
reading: 240V
